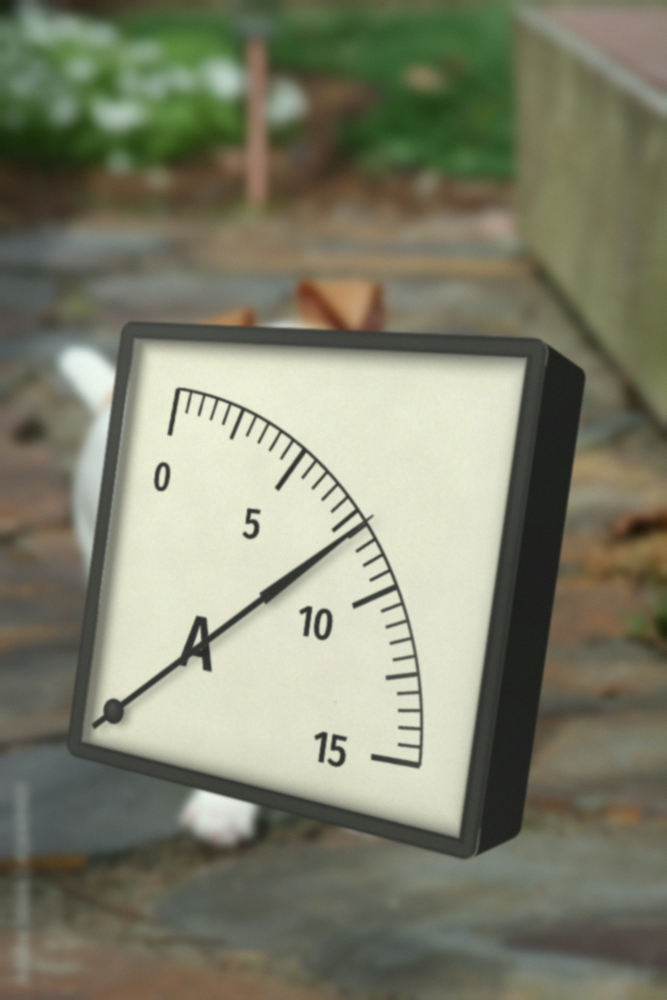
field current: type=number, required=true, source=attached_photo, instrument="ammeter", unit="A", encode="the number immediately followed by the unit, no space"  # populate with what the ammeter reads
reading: 8A
